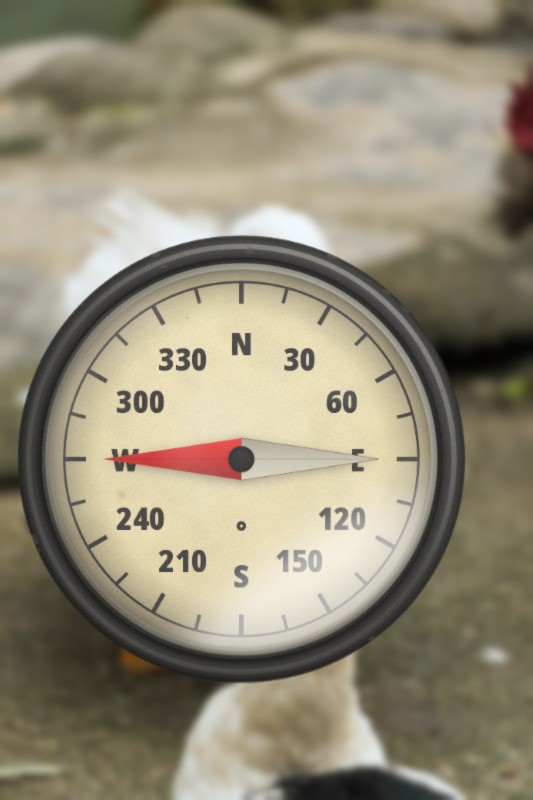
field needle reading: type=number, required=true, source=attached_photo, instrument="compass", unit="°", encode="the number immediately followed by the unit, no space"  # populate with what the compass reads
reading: 270°
